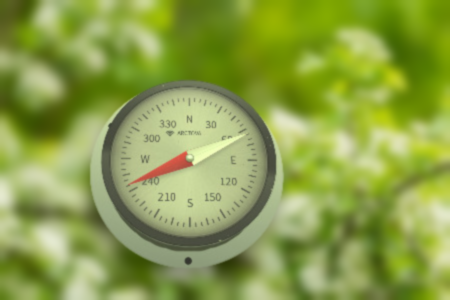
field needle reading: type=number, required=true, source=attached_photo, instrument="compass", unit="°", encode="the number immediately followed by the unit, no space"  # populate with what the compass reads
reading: 245°
